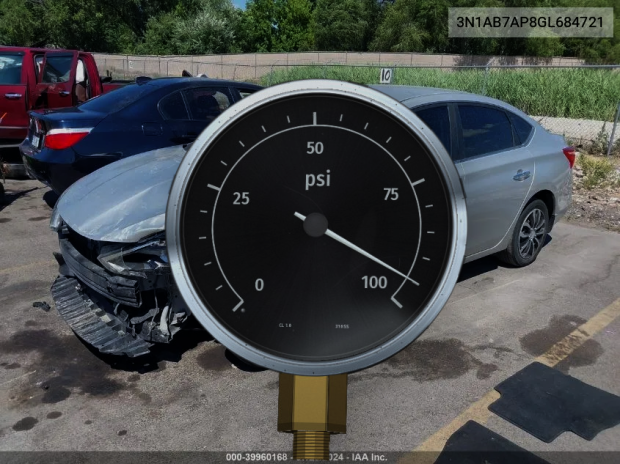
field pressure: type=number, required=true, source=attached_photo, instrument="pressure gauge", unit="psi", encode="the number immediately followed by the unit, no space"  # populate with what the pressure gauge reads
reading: 95psi
